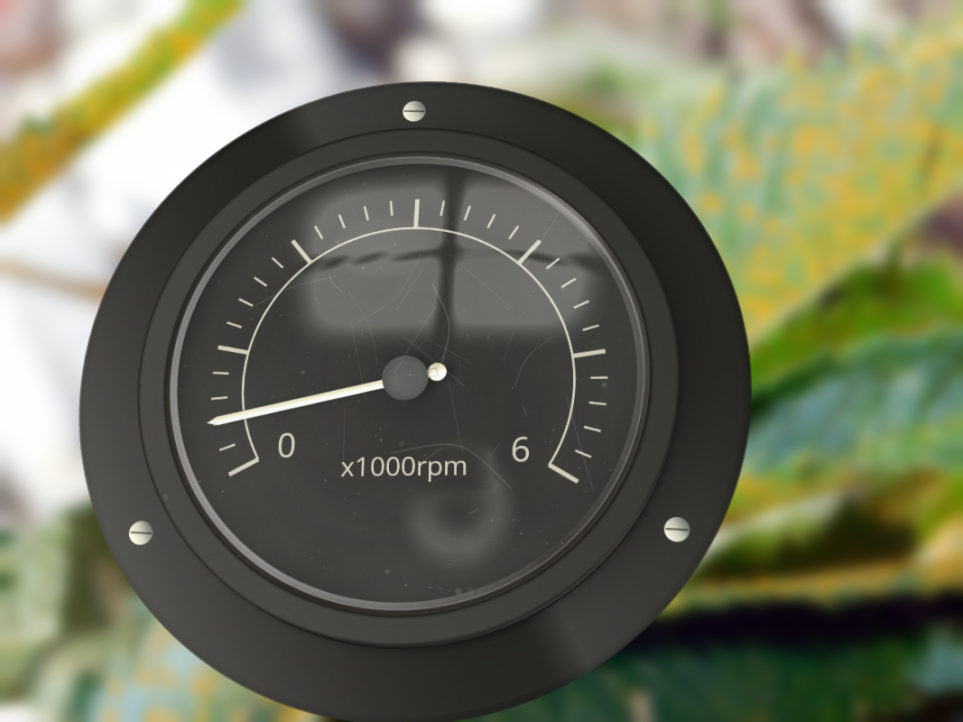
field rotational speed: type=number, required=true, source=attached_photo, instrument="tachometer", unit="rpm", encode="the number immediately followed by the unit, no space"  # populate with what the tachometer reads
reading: 400rpm
